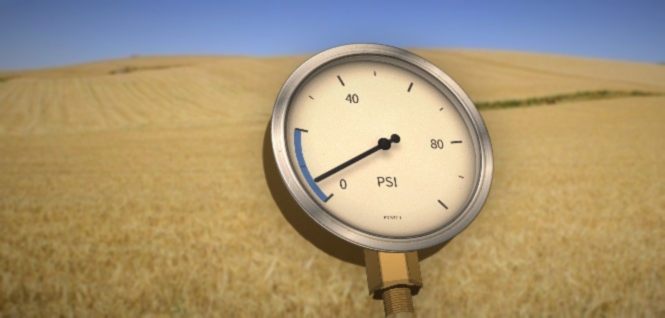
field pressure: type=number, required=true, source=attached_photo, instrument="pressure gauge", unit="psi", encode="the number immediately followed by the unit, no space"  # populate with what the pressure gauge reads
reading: 5psi
